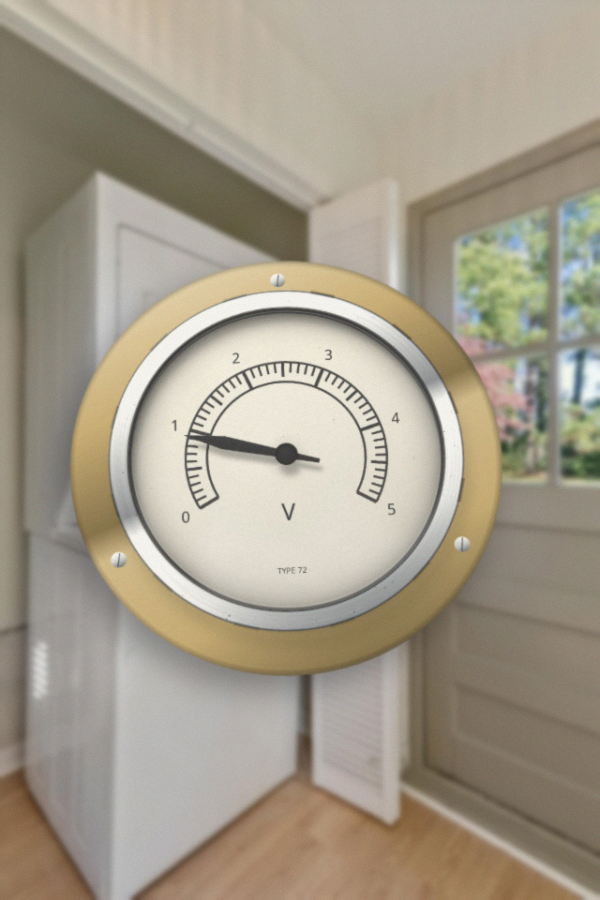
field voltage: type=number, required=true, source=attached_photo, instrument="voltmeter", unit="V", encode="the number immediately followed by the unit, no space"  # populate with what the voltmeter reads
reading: 0.9V
